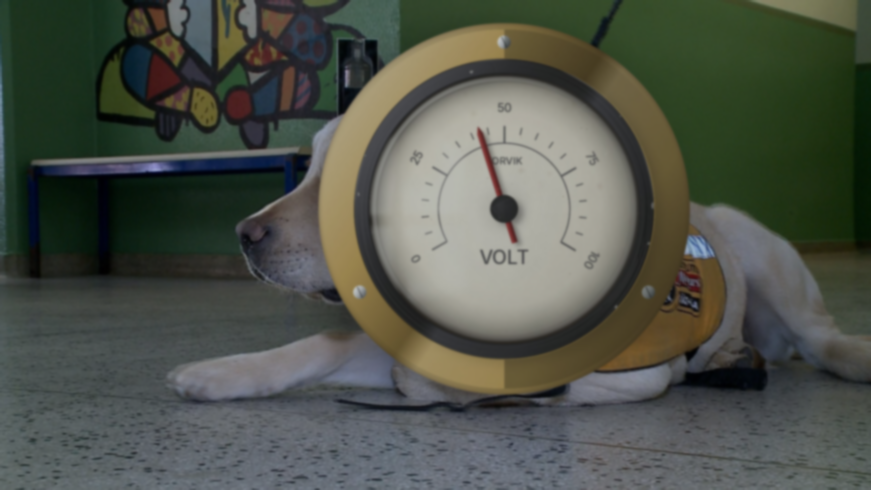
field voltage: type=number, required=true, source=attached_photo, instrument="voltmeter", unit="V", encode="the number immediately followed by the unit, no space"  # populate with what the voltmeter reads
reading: 42.5V
